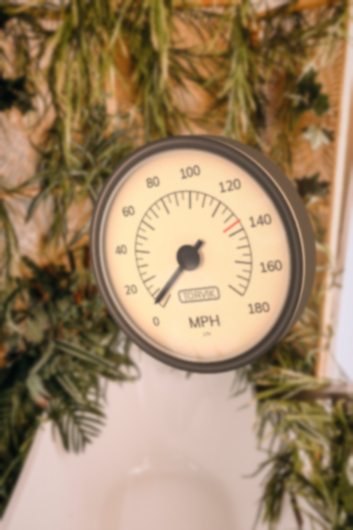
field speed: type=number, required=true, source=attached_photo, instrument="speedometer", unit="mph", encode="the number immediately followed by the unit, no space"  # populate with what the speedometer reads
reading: 5mph
